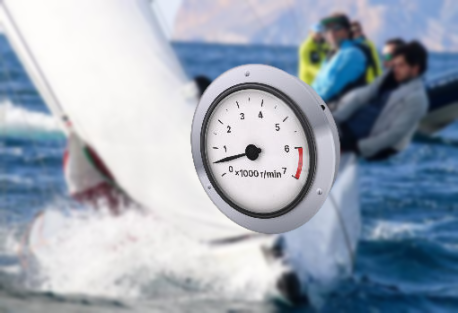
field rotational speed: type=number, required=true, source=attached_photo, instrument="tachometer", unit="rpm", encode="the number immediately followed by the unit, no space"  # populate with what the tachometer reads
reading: 500rpm
